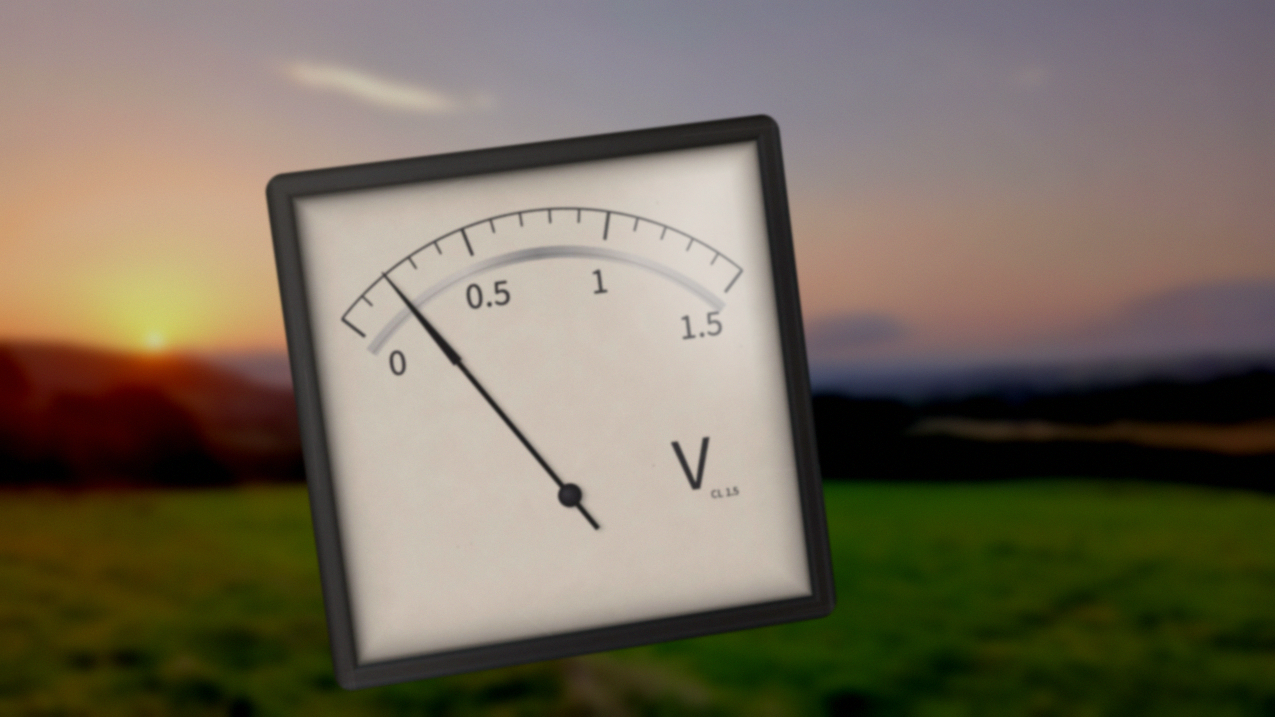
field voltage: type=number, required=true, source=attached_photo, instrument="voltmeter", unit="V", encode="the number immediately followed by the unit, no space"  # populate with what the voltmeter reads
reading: 0.2V
